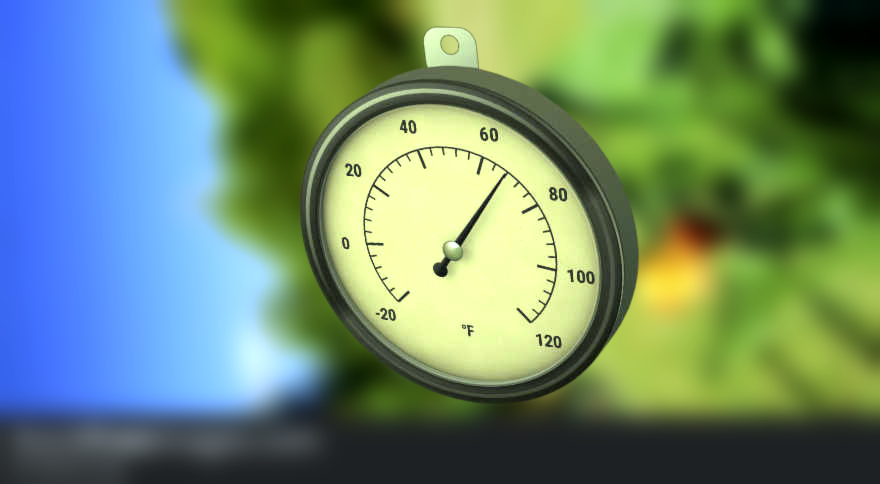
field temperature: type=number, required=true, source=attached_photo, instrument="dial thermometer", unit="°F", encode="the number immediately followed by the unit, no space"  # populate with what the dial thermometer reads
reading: 68°F
